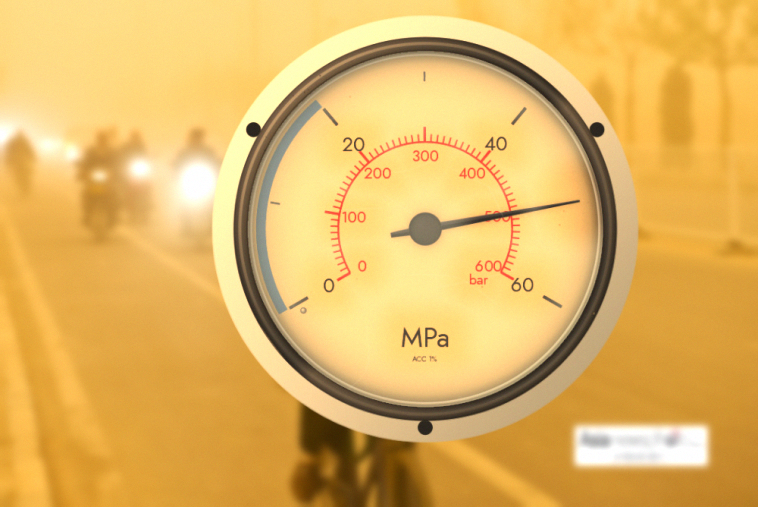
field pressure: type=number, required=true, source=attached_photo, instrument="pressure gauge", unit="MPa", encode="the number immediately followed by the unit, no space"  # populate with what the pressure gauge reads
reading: 50MPa
